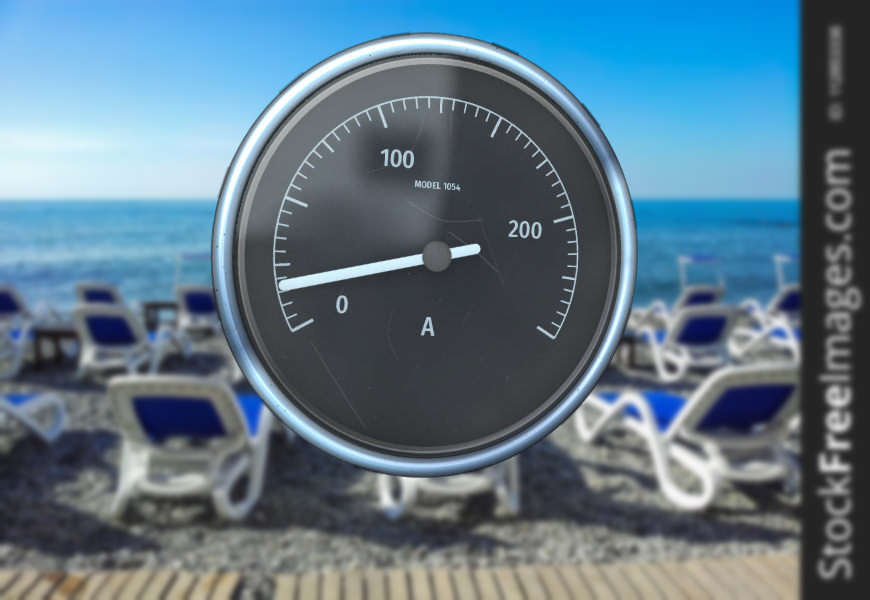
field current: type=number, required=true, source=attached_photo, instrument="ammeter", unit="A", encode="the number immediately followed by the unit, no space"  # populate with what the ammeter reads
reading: 17.5A
